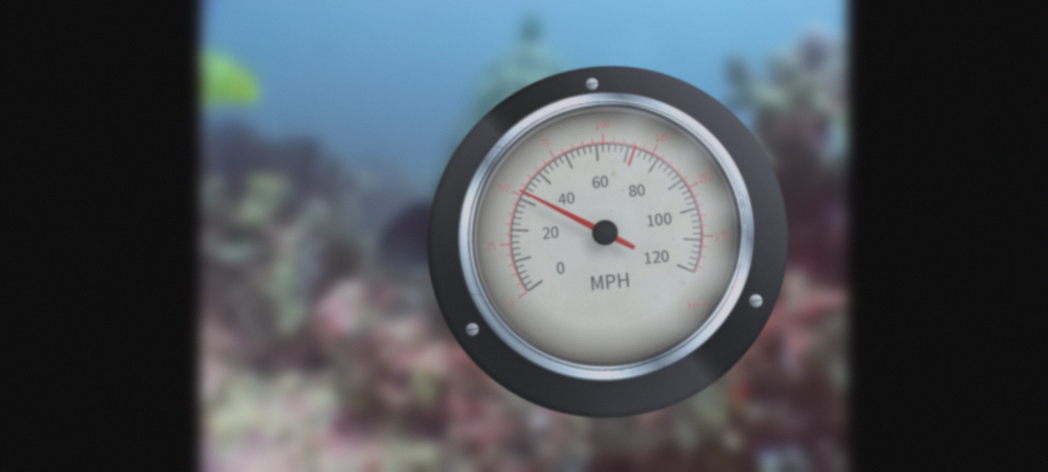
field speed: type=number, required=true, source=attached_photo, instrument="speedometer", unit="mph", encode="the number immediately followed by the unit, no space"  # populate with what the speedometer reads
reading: 32mph
